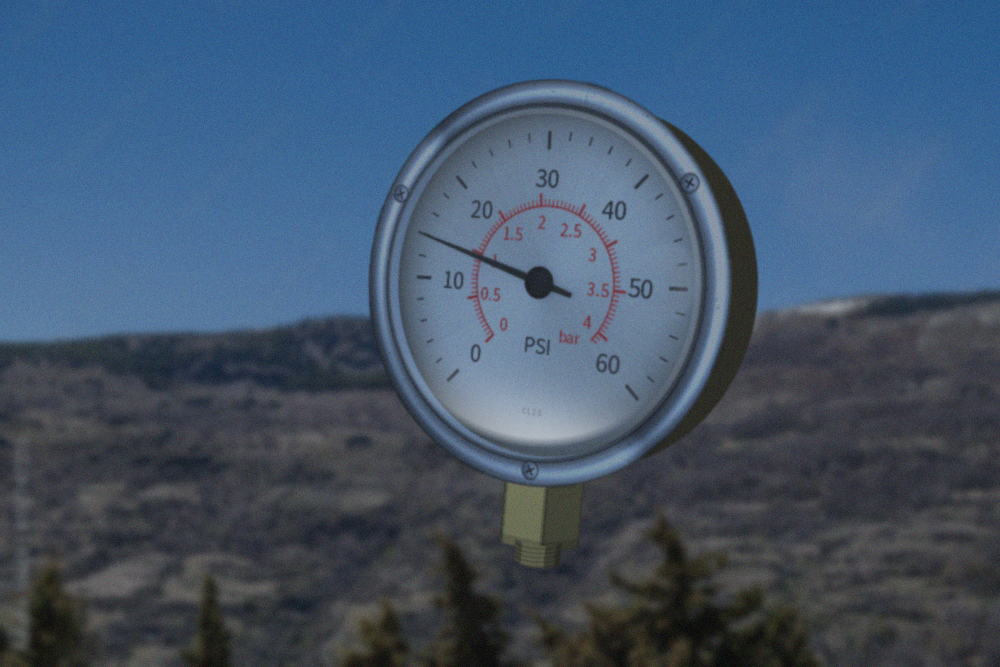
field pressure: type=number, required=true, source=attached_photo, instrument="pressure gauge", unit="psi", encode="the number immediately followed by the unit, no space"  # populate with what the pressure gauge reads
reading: 14psi
